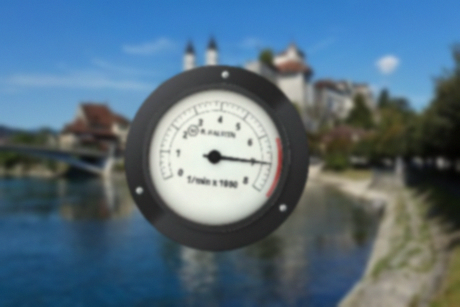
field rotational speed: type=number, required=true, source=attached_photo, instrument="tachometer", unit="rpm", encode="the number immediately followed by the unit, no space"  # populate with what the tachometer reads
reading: 7000rpm
